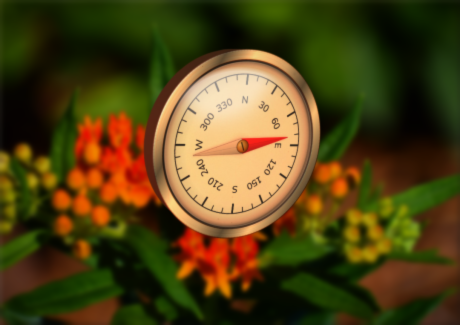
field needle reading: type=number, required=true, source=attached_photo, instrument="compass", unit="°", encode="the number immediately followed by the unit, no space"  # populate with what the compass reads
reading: 80°
